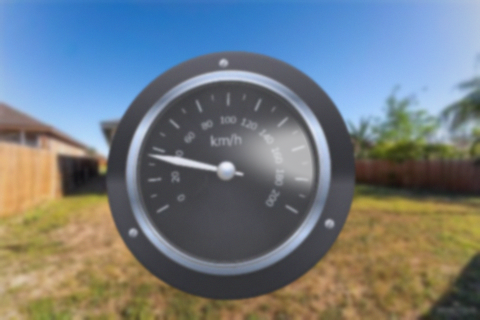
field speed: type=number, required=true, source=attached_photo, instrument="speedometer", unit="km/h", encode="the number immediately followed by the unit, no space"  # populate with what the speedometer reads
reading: 35km/h
